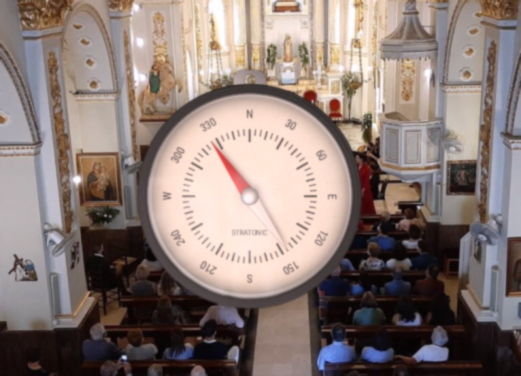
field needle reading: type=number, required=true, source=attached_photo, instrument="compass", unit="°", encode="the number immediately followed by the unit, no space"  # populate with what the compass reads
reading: 325°
